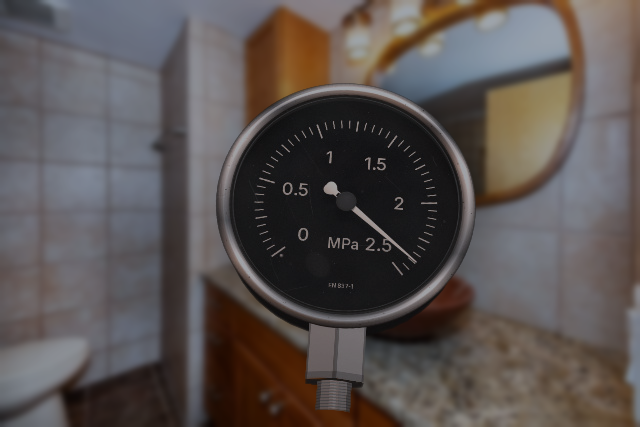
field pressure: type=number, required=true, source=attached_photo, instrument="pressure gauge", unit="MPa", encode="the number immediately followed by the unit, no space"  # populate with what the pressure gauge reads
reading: 2.4MPa
